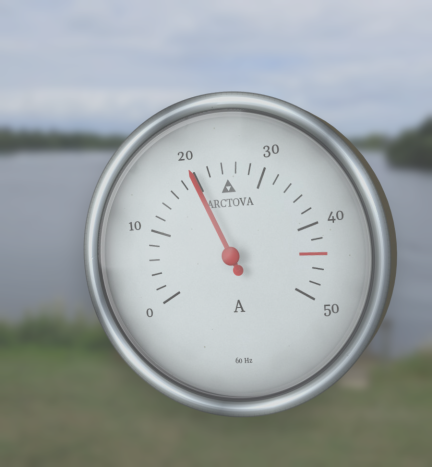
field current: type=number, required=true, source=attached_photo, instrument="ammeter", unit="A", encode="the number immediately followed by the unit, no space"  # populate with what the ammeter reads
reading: 20A
